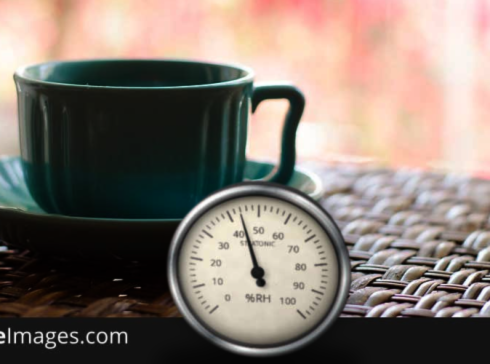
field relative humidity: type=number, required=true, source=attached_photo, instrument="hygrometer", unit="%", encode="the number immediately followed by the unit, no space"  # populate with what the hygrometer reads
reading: 44%
